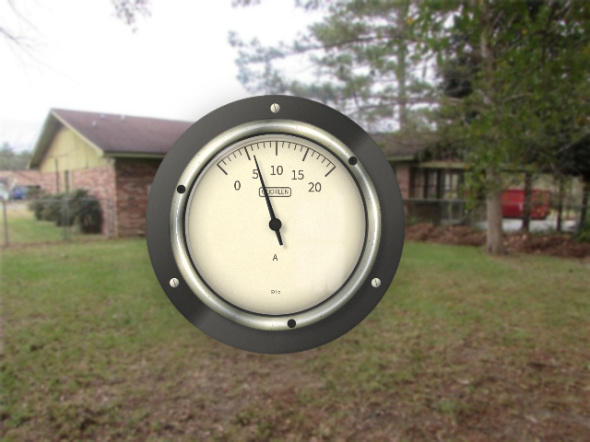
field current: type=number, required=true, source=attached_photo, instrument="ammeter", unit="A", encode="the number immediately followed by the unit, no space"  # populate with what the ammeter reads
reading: 6A
